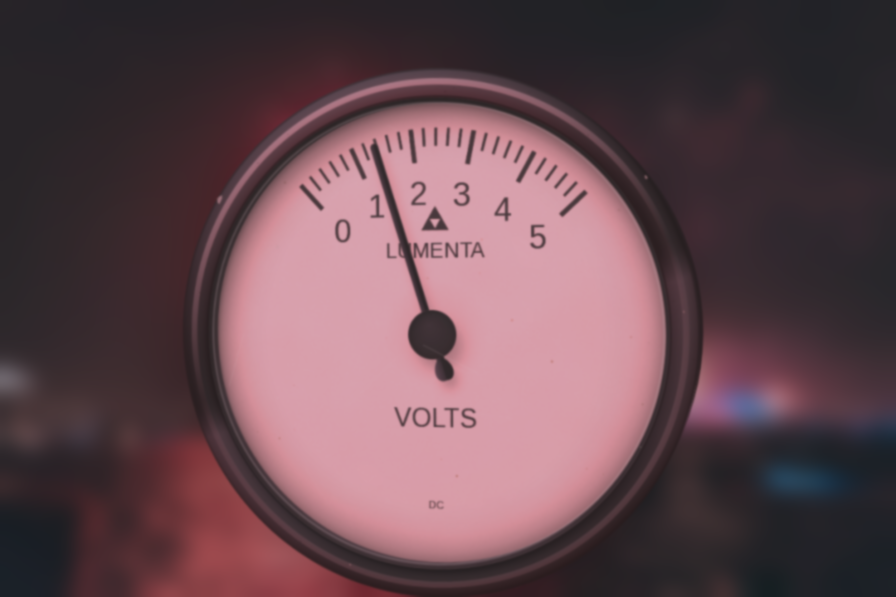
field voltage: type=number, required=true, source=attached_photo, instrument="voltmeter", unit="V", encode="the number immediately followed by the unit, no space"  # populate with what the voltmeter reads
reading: 1.4V
